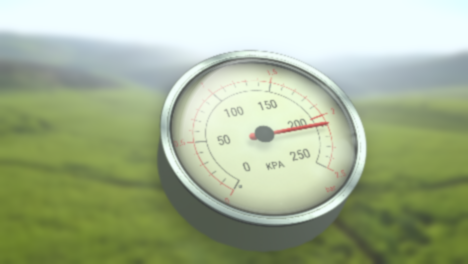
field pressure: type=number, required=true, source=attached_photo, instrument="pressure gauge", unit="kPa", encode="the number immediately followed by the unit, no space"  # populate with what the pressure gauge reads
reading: 210kPa
